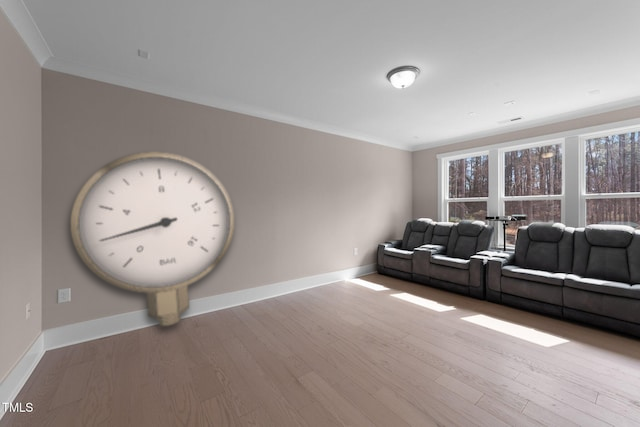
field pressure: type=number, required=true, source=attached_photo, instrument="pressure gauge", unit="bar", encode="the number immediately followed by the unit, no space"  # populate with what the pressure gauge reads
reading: 2bar
